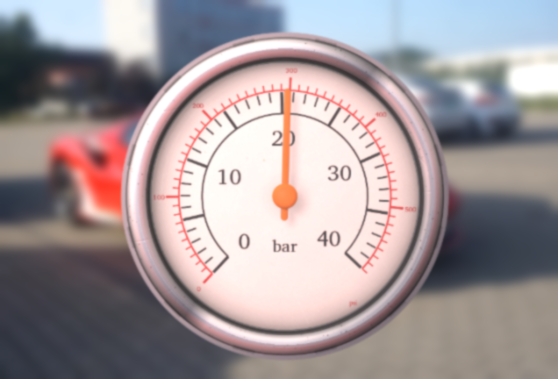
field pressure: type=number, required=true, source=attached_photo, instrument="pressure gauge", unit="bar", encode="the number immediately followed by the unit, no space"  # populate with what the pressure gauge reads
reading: 20.5bar
